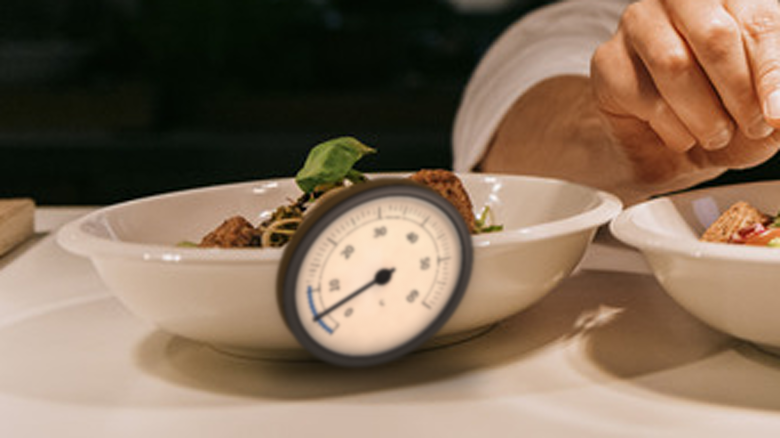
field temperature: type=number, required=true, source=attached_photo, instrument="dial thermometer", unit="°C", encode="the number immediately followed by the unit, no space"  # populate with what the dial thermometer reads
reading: 5°C
